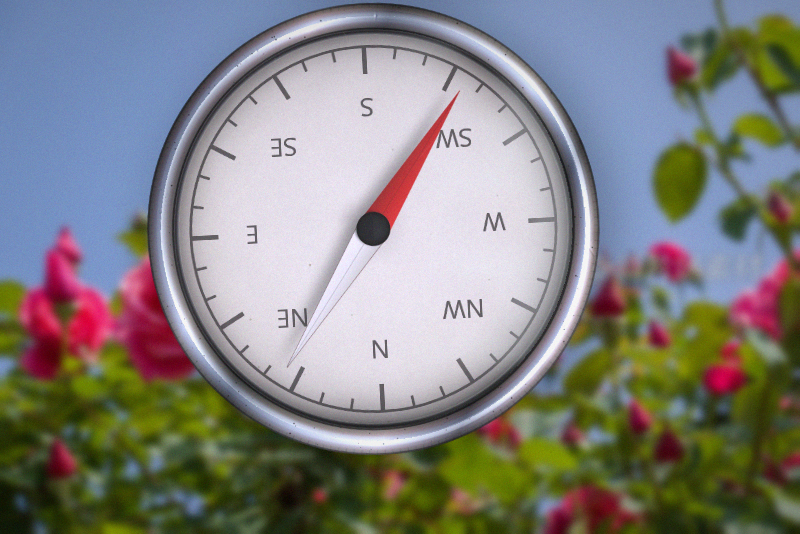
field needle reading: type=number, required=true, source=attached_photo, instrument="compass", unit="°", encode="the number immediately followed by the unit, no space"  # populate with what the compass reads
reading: 215°
